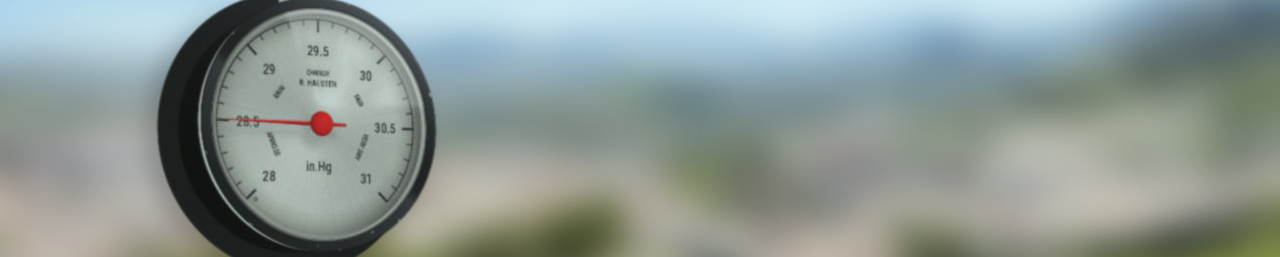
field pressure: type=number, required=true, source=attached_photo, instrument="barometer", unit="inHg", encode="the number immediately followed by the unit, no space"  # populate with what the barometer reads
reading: 28.5inHg
